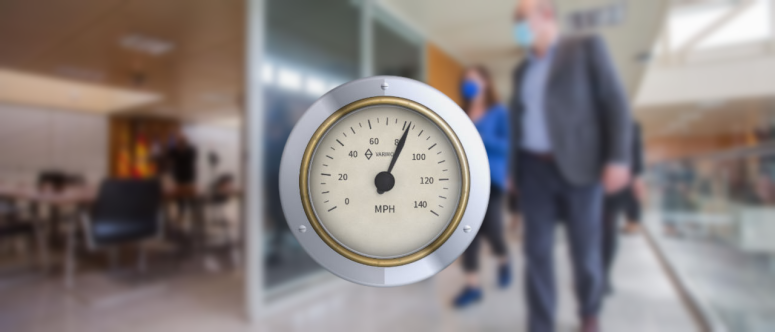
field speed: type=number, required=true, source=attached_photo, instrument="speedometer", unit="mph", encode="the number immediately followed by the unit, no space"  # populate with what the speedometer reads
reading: 82.5mph
